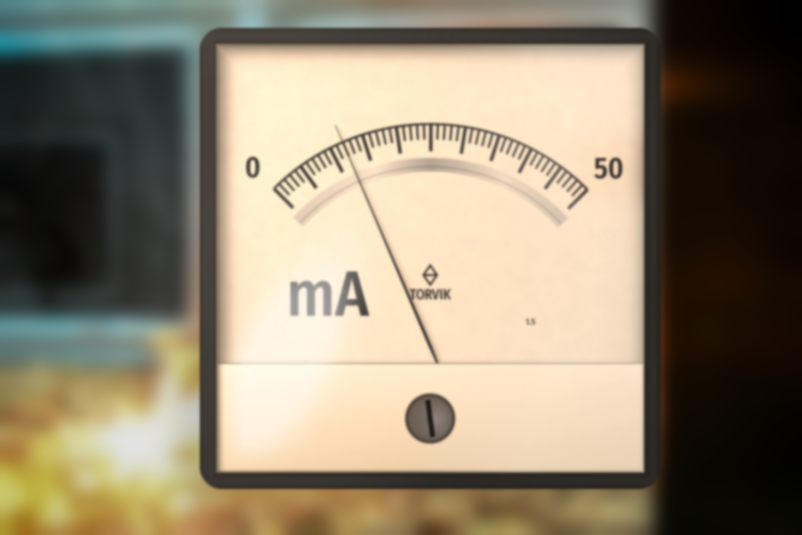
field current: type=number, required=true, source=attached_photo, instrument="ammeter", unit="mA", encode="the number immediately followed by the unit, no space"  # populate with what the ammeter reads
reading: 12mA
